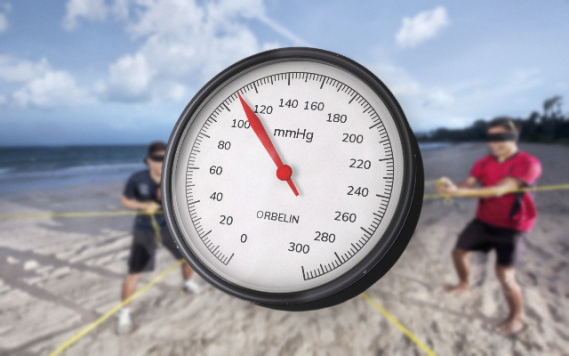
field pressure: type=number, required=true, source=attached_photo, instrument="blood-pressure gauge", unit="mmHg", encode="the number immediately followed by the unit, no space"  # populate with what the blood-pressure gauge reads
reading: 110mmHg
